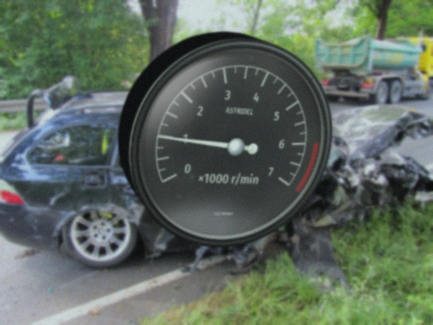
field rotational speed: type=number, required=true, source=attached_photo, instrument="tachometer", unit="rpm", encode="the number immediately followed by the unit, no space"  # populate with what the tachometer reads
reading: 1000rpm
